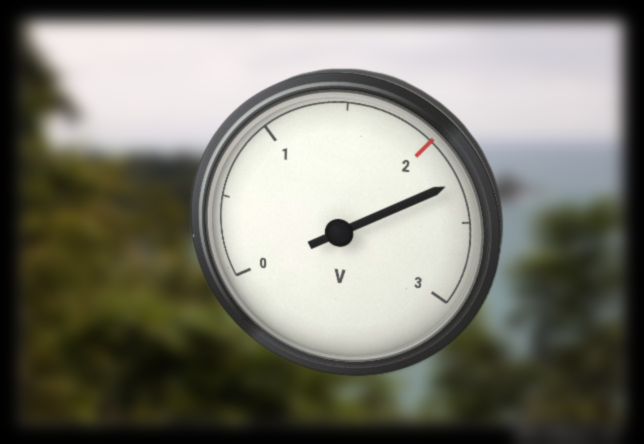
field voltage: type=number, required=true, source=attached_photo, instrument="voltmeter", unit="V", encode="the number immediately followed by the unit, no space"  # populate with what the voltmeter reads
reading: 2.25V
